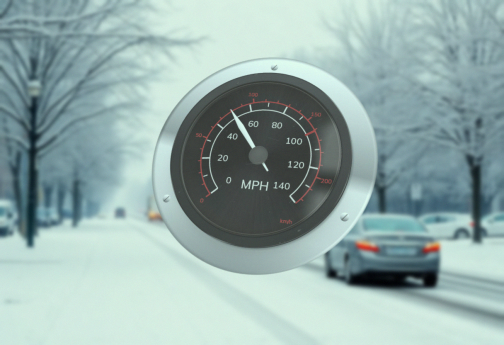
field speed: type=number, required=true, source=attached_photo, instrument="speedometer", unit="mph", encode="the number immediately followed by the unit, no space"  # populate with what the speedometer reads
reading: 50mph
